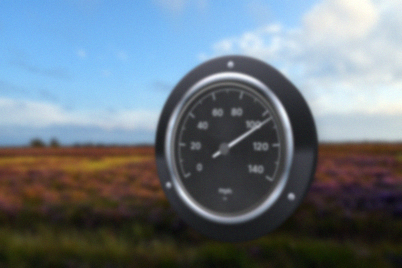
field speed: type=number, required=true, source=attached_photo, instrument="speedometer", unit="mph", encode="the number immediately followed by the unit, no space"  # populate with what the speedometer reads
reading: 105mph
